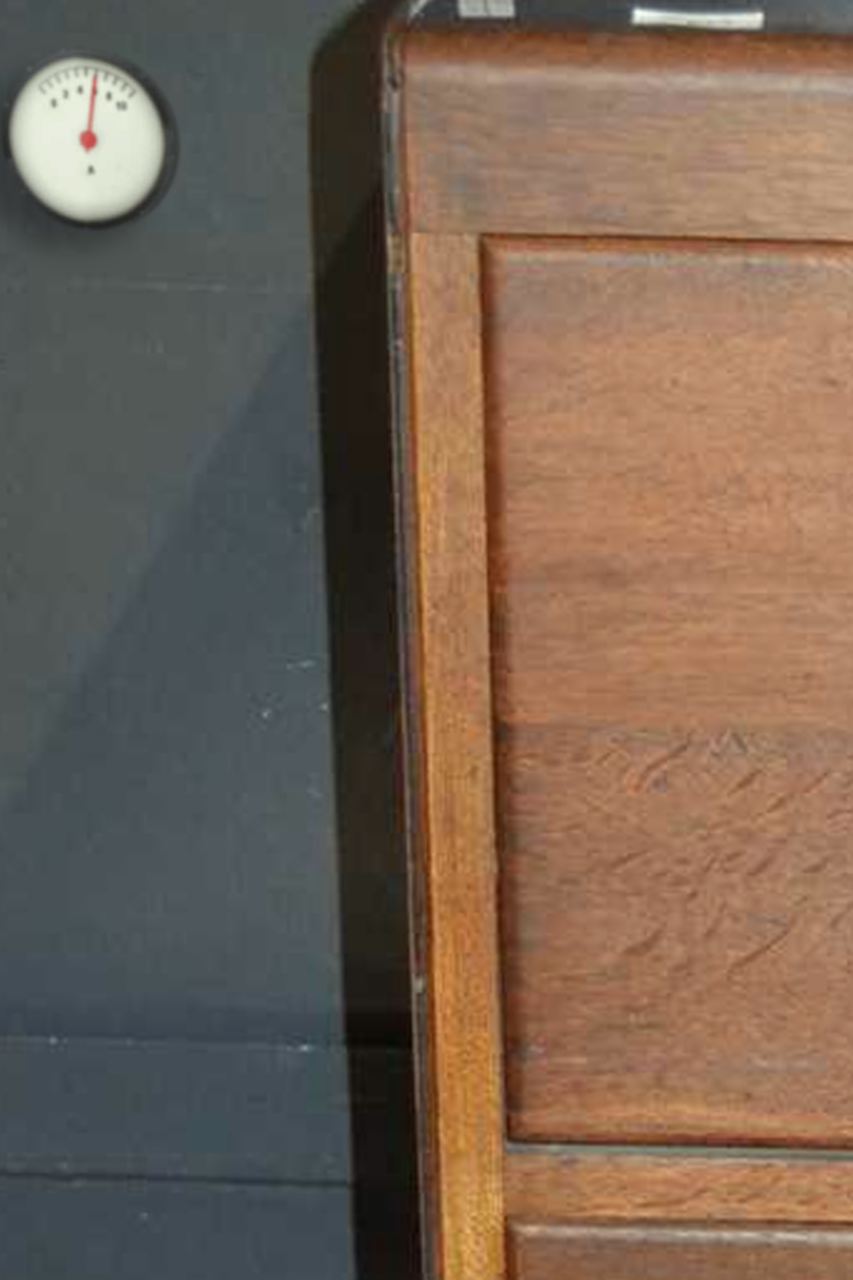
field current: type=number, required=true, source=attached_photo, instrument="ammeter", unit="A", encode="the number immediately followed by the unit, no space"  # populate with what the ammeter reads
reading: 6A
